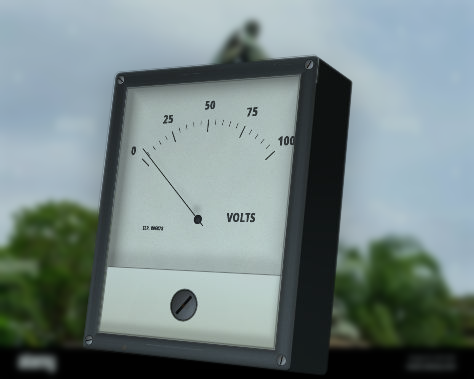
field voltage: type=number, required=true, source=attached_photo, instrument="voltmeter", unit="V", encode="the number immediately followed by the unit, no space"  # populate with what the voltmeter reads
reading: 5V
